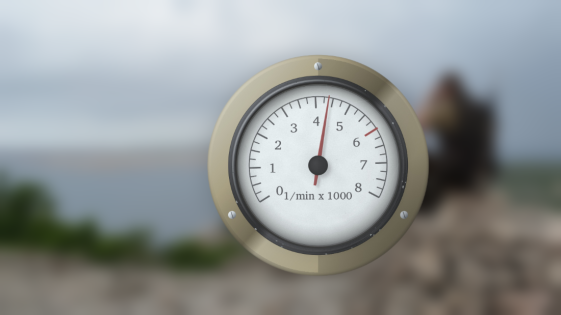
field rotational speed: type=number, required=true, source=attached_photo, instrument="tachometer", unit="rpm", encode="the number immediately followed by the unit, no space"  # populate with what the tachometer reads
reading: 4375rpm
